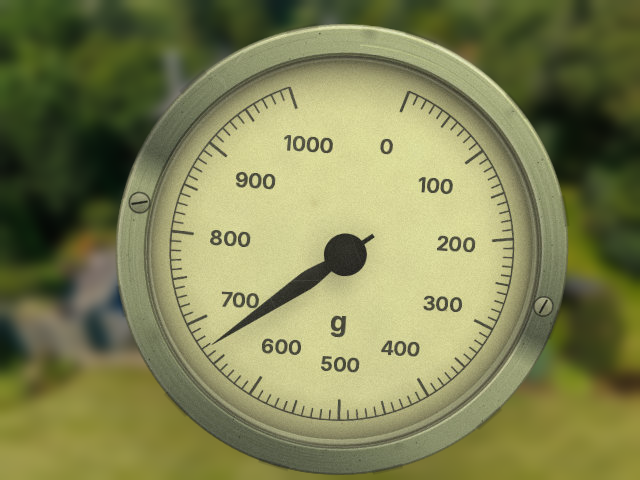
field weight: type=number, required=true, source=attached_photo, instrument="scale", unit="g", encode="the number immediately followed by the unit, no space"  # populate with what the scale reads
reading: 670g
